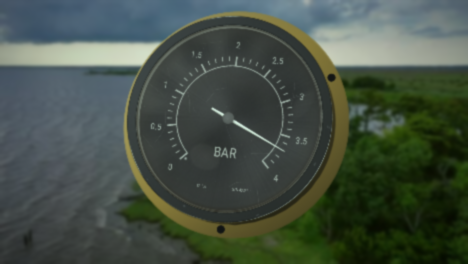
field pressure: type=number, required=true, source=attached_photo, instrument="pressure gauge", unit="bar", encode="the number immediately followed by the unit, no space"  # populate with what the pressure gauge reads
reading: 3.7bar
